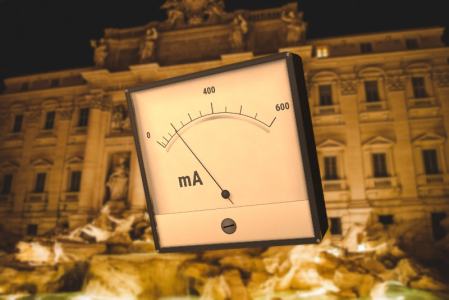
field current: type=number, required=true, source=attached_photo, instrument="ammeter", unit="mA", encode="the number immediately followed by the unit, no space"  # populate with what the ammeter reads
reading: 200mA
